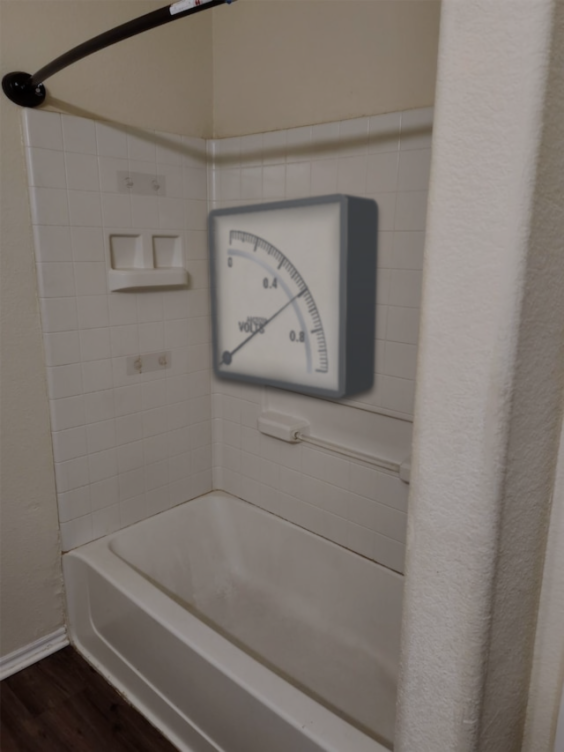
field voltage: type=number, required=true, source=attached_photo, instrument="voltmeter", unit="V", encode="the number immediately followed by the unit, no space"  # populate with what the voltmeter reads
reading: 0.6V
